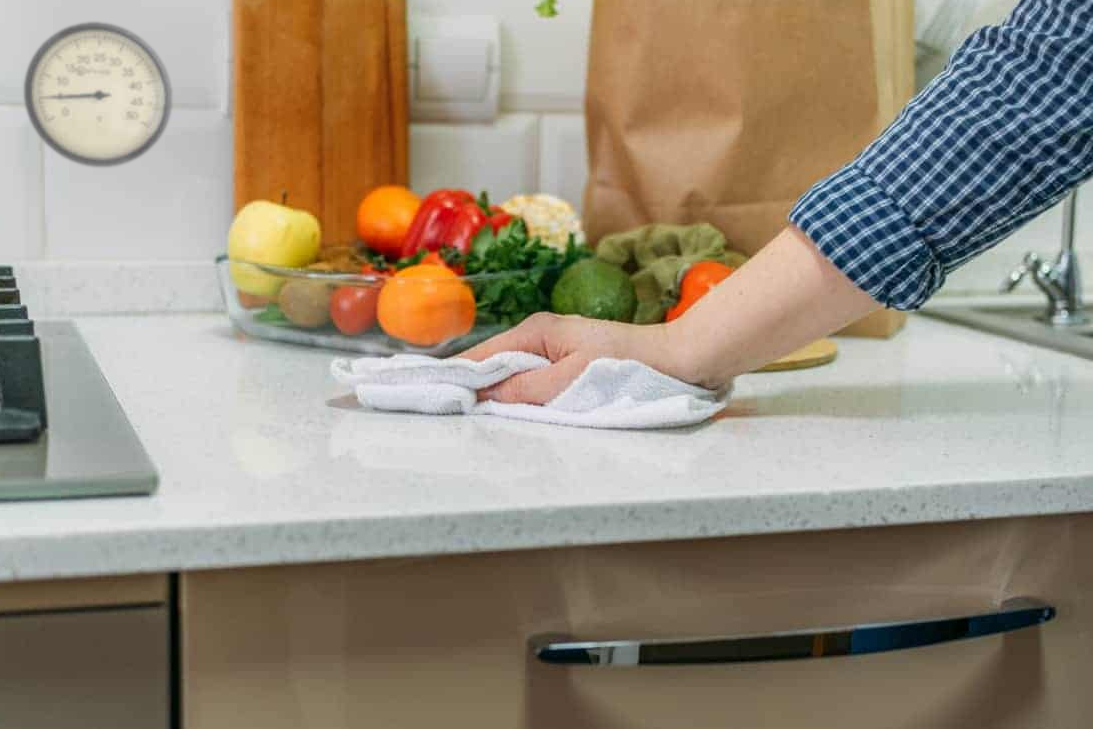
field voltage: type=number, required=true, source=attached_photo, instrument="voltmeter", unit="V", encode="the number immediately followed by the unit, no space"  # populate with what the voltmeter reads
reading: 5V
